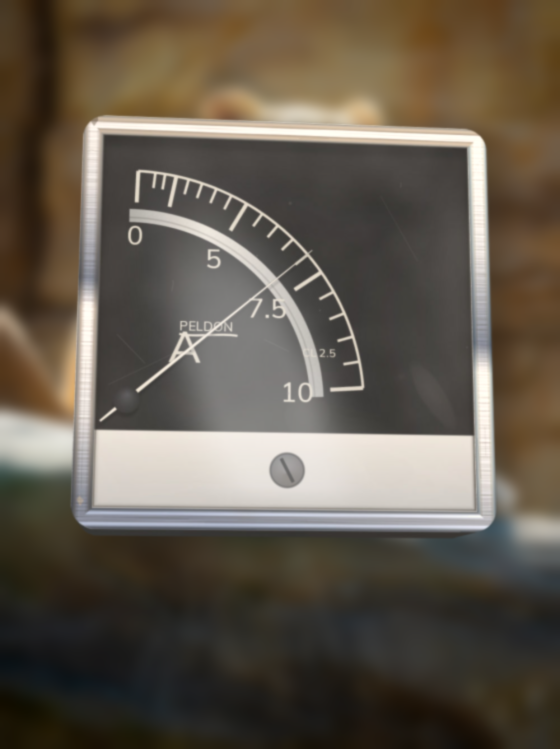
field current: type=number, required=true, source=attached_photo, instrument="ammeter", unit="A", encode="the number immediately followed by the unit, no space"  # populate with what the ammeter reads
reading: 7A
